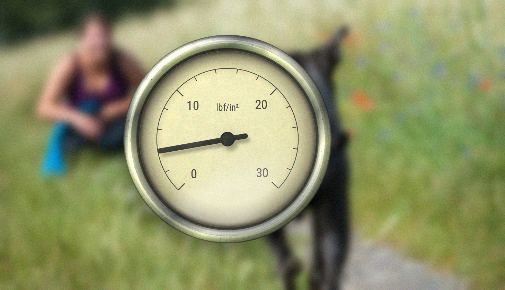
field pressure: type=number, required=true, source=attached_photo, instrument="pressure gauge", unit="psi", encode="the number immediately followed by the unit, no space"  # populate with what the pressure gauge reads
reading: 4psi
